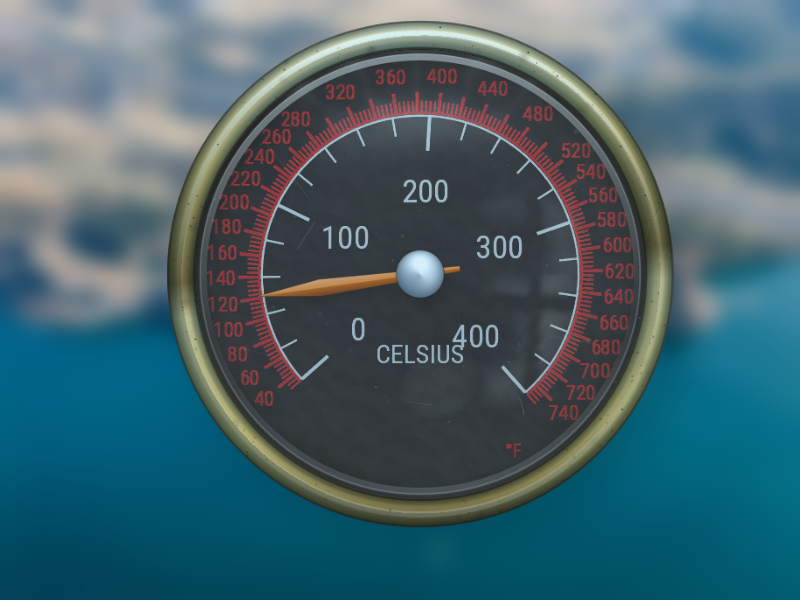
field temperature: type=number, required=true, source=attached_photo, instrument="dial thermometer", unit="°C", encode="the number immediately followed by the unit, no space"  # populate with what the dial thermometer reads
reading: 50°C
